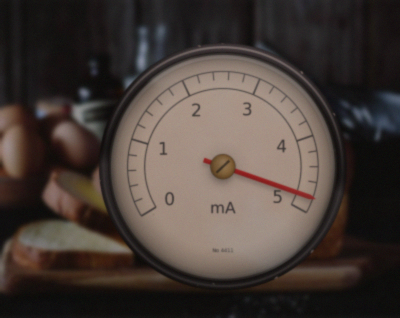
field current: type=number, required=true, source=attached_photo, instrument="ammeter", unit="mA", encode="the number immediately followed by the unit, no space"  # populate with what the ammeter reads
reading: 4.8mA
